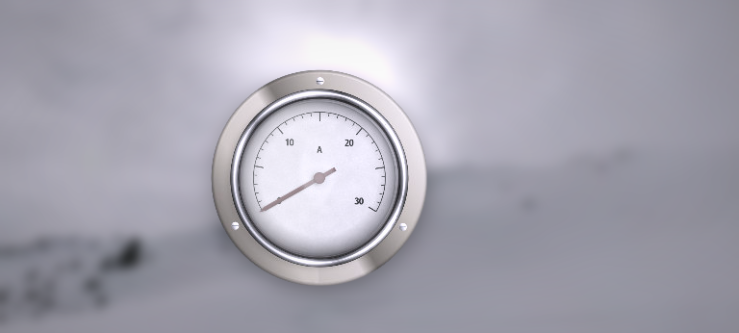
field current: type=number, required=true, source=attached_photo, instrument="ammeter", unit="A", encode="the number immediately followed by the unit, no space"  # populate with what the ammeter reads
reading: 0A
